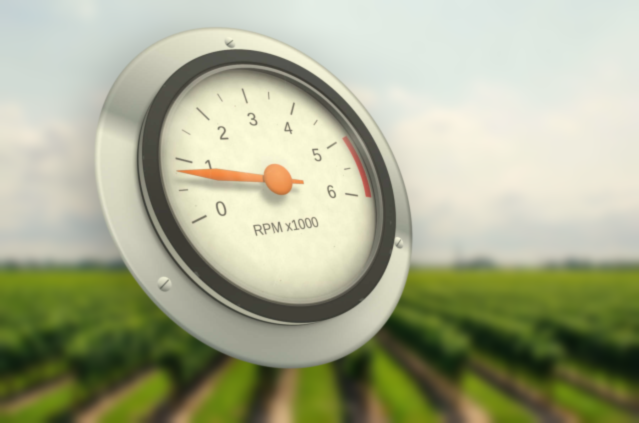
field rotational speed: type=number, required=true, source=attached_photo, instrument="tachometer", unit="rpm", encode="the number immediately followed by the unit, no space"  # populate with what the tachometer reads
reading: 750rpm
